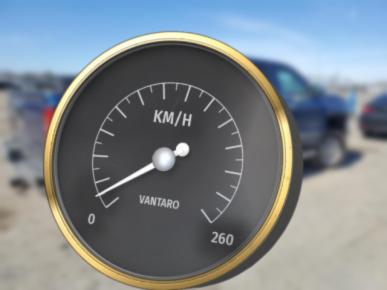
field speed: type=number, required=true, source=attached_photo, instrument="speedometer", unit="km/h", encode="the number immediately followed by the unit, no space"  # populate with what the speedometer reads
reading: 10km/h
